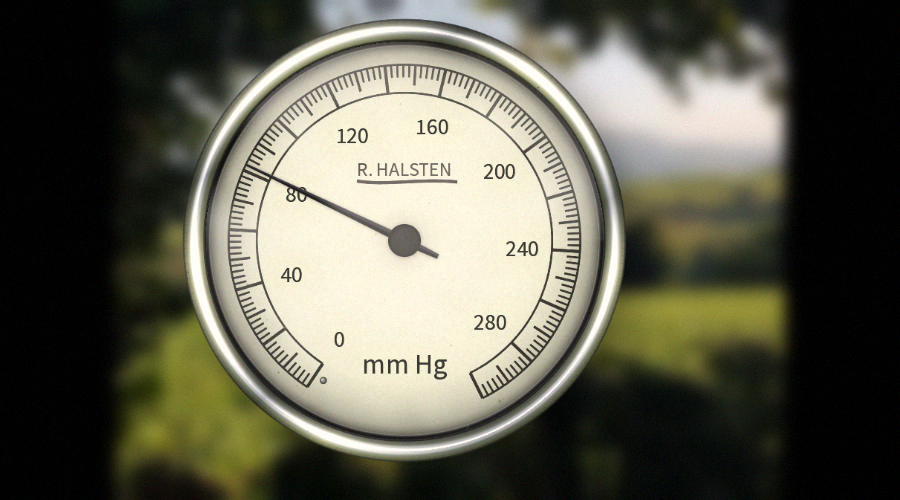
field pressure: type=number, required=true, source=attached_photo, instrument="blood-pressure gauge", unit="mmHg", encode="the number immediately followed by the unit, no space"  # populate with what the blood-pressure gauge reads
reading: 82mmHg
